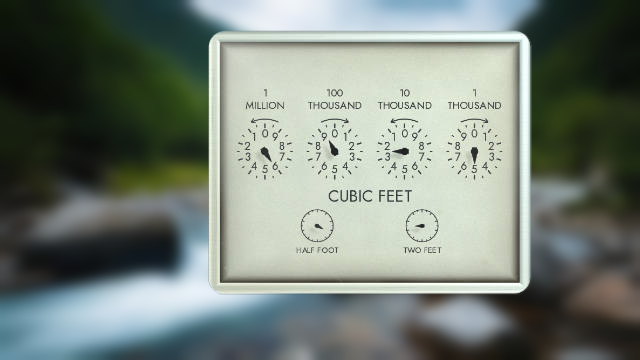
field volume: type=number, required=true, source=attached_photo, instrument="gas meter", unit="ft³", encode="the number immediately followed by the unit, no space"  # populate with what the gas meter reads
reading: 592500ft³
